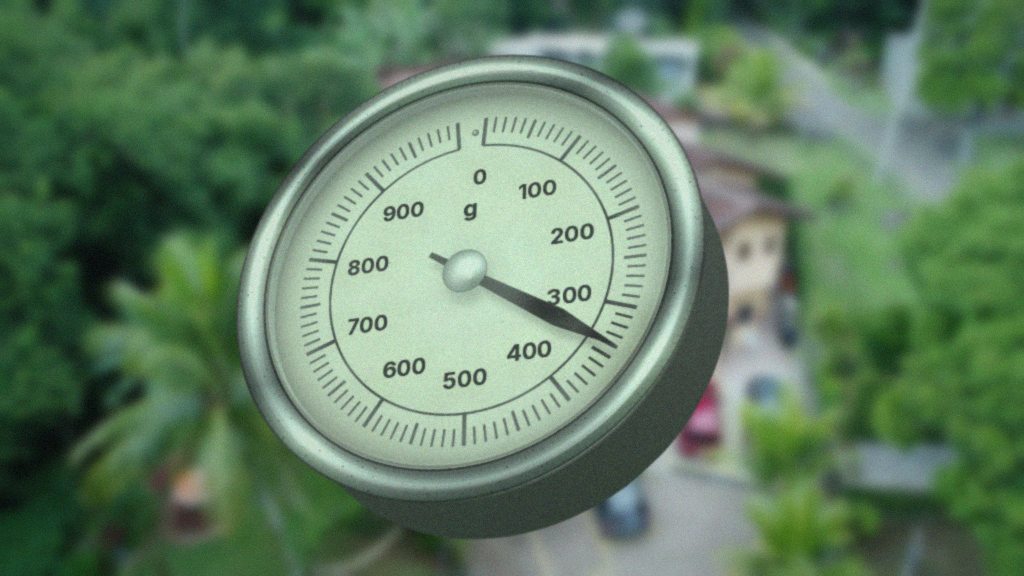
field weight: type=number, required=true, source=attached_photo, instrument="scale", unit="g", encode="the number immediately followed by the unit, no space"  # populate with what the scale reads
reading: 340g
